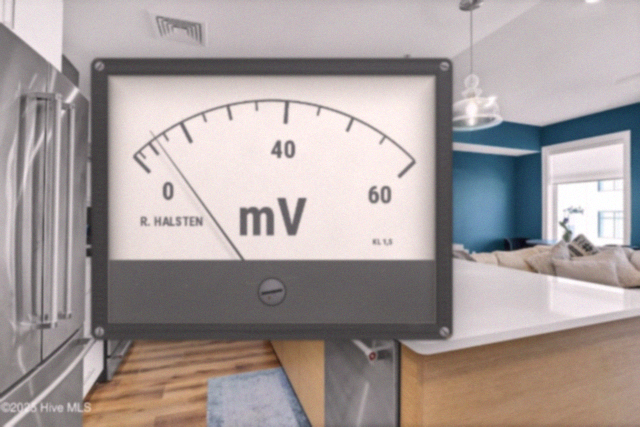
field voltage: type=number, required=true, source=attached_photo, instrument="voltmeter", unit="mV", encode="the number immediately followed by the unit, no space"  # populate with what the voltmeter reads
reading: 12.5mV
